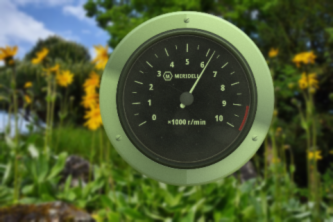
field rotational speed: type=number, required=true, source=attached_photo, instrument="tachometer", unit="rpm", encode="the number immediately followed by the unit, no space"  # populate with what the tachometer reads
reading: 6250rpm
